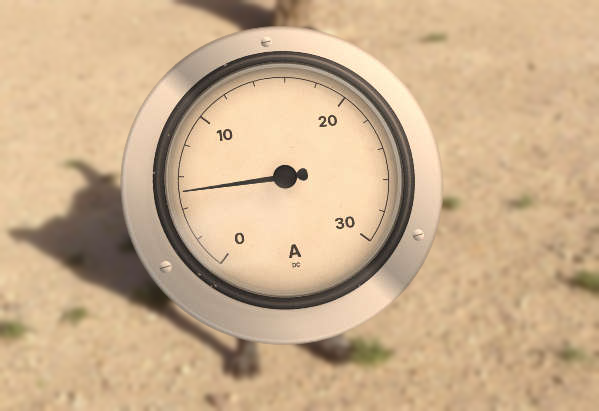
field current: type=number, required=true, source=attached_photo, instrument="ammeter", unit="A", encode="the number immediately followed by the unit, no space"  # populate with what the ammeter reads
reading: 5A
